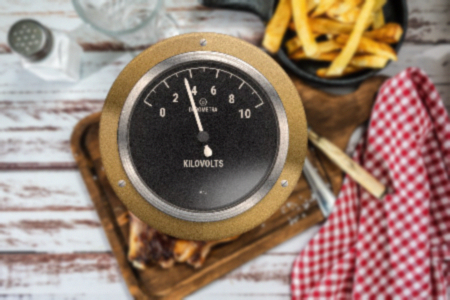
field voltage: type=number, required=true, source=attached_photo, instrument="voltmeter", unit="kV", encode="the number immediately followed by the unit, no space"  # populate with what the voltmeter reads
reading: 3.5kV
